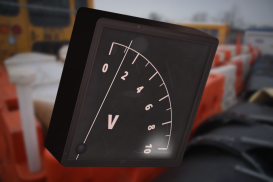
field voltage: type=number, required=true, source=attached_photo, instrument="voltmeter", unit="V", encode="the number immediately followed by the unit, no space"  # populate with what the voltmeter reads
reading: 1V
